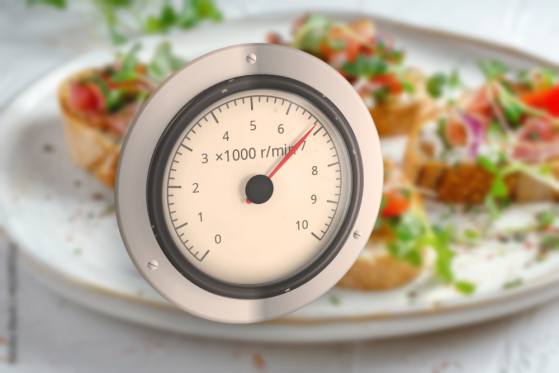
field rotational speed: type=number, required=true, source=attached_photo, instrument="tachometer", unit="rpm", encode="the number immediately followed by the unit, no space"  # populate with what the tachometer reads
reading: 6800rpm
